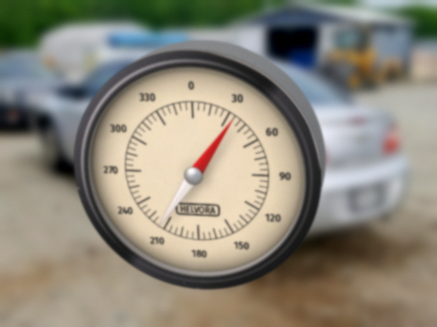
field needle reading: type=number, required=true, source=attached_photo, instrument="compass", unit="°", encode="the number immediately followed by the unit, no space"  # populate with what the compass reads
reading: 35°
